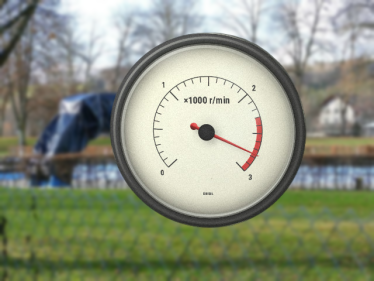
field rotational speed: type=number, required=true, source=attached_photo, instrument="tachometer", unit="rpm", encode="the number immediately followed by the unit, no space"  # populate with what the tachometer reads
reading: 2750rpm
